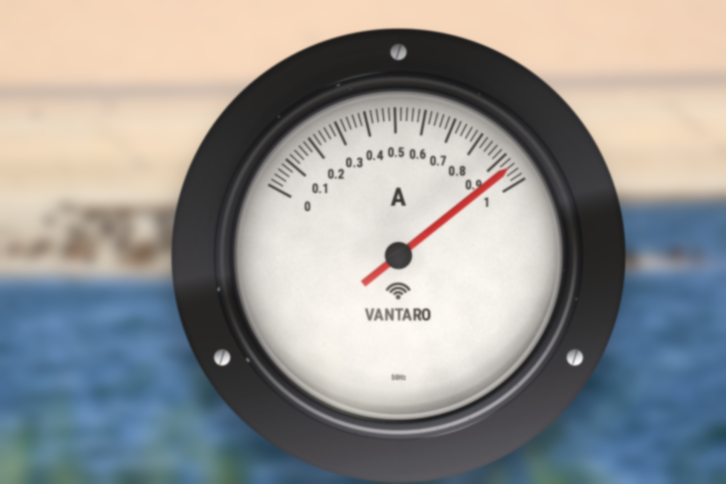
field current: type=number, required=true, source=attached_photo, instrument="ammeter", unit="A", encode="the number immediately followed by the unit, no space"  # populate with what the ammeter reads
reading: 0.94A
